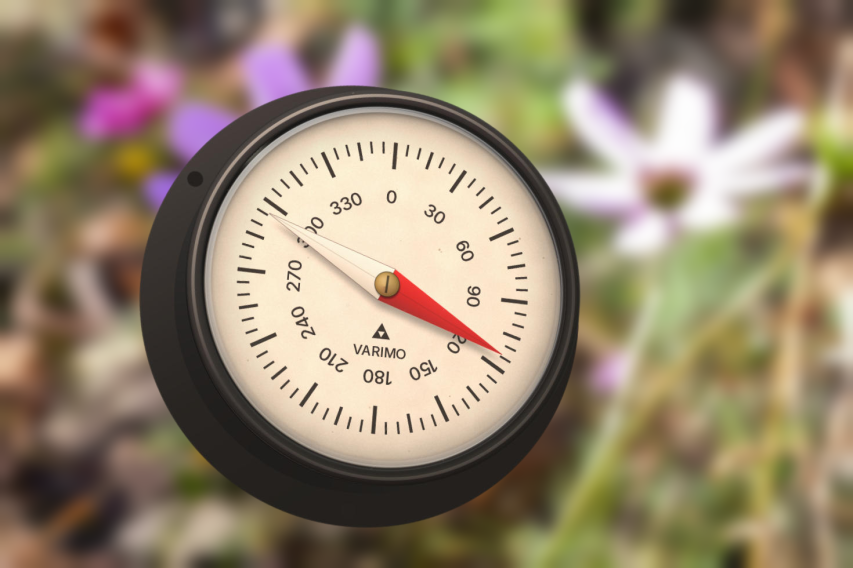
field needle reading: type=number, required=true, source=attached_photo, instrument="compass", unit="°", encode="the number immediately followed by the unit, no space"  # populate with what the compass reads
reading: 115°
